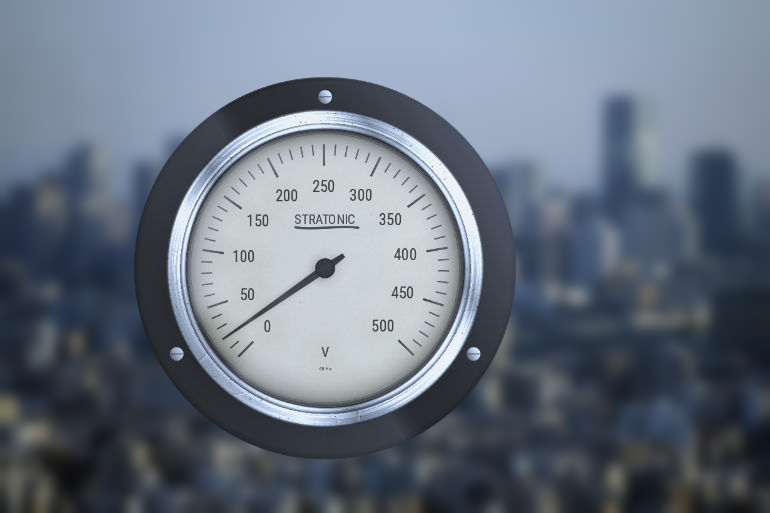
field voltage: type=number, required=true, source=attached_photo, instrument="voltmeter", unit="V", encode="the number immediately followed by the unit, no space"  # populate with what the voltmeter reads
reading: 20V
